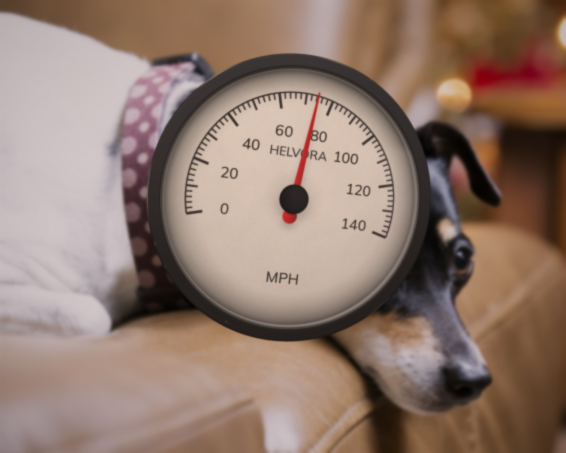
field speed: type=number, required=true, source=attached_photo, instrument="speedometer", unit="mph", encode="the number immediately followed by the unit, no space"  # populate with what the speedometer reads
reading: 74mph
